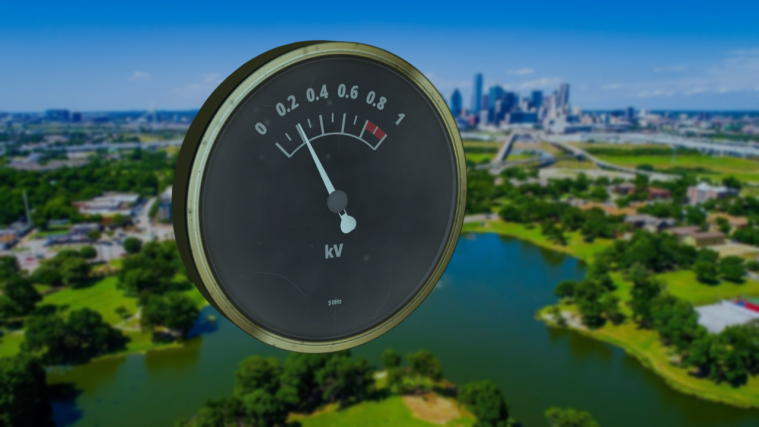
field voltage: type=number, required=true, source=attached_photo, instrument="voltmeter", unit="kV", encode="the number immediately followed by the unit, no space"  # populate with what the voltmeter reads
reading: 0.2kV
